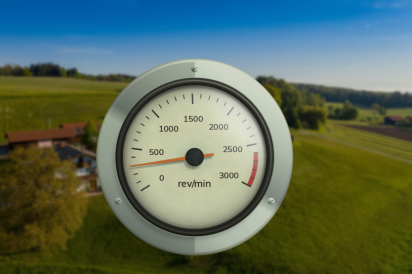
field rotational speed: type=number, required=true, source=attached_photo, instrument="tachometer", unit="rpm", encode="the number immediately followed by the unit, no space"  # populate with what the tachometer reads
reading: 300rpm
